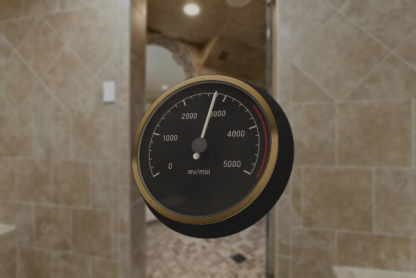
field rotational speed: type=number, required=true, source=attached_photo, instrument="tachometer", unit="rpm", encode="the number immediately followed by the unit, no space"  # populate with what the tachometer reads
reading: 2800rpm
